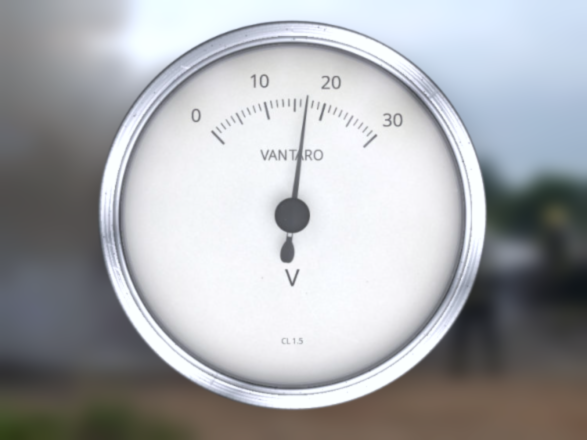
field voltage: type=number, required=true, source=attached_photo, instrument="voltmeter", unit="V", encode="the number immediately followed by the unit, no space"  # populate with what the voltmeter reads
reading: 17V
